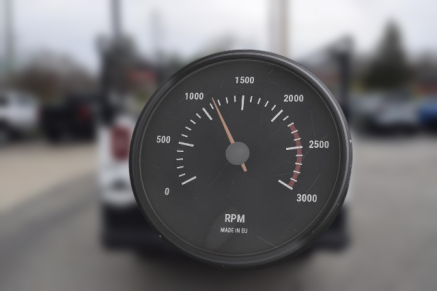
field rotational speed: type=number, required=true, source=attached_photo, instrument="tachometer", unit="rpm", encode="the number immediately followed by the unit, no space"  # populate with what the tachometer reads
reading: 1150rpm
